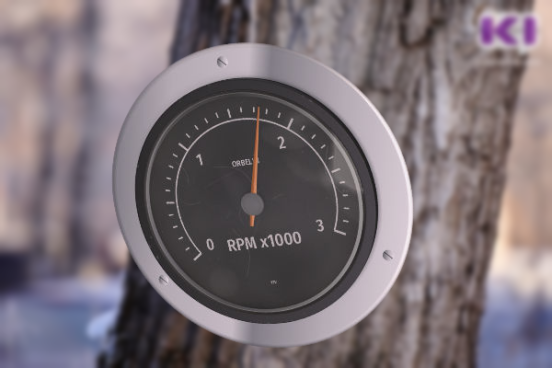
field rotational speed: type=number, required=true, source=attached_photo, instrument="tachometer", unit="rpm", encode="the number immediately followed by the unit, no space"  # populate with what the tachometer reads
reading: 1750rpm
